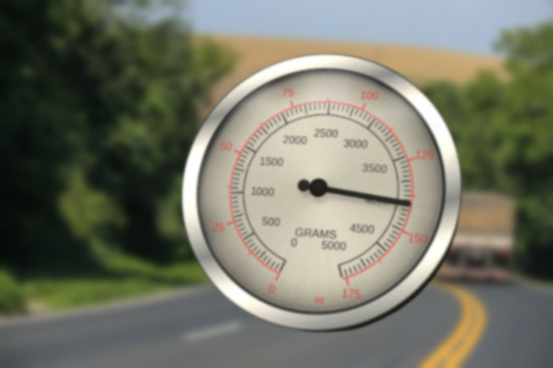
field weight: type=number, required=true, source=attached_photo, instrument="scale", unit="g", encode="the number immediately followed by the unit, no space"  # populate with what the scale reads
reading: 4000g
